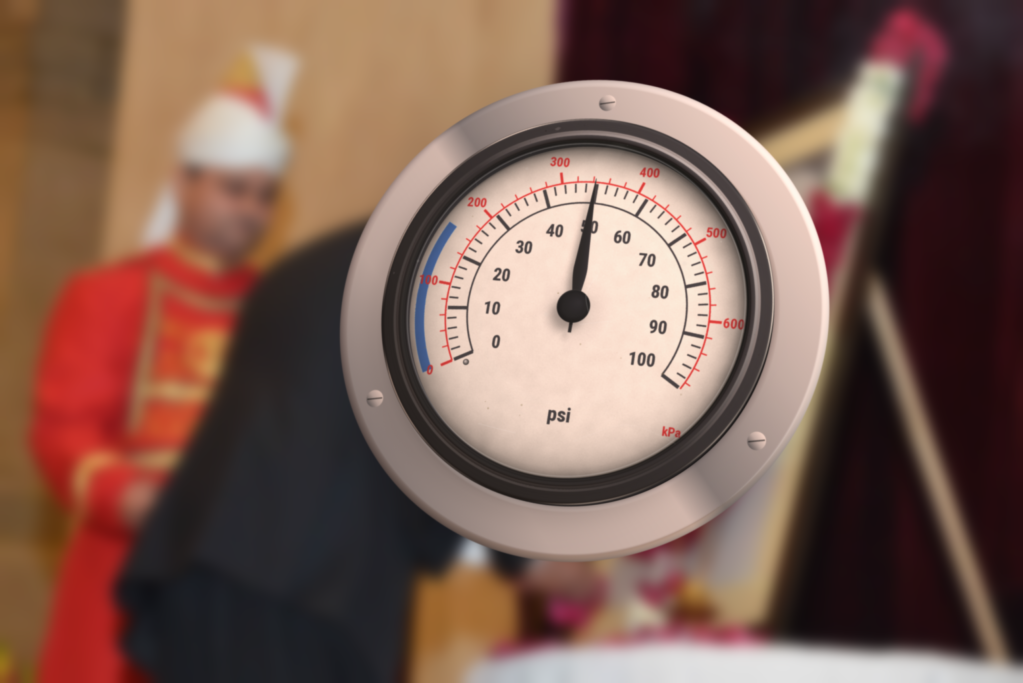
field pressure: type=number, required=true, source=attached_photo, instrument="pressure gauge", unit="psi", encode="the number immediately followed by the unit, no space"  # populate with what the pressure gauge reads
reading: 50psi
